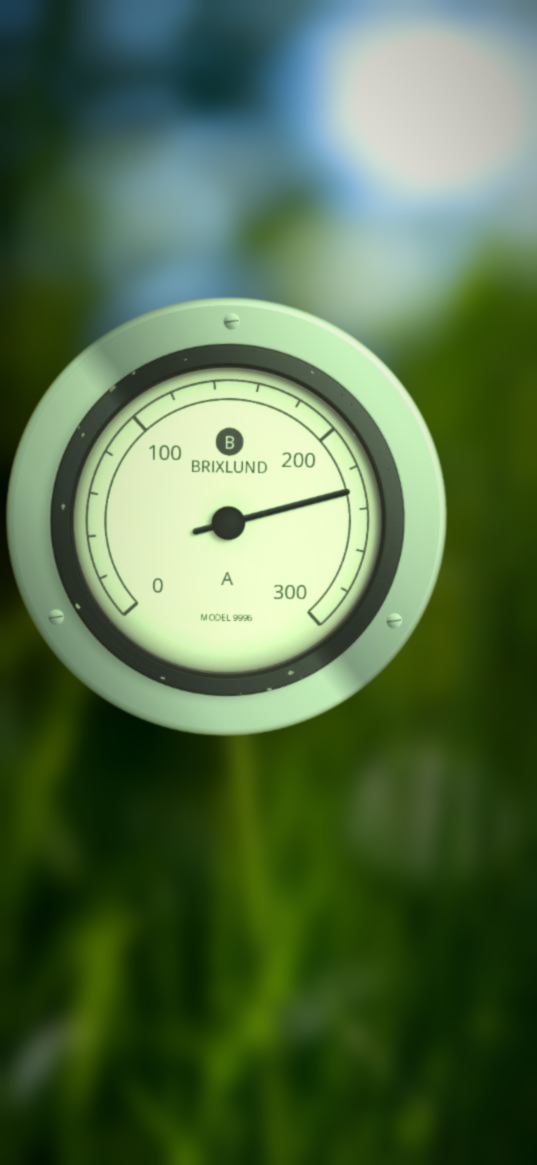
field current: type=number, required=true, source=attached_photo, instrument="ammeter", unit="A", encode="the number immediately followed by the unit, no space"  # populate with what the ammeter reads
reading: 230A
